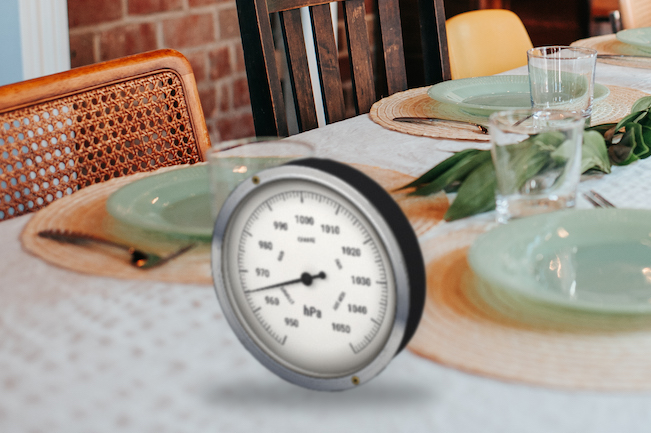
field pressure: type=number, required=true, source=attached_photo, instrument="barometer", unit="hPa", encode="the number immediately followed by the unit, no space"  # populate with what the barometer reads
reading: 965hPa
